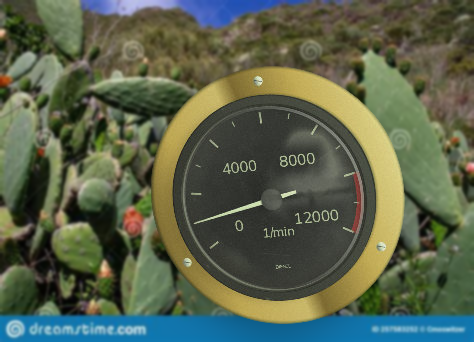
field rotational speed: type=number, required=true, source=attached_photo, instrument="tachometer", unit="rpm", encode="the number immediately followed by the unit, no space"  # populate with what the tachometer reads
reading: 1000rpm
